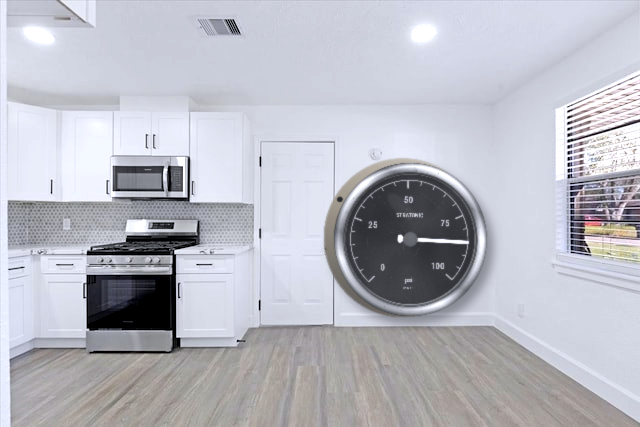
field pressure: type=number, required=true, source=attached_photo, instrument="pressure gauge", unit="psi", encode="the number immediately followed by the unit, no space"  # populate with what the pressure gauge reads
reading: 85psi
